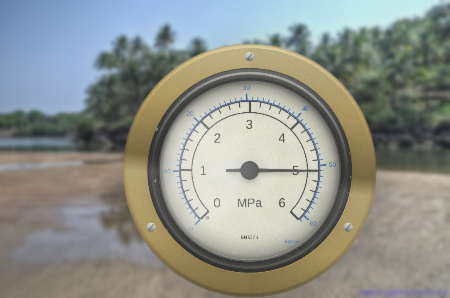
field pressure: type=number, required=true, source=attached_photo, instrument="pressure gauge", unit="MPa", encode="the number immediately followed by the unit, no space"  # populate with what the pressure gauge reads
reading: 5MPa
